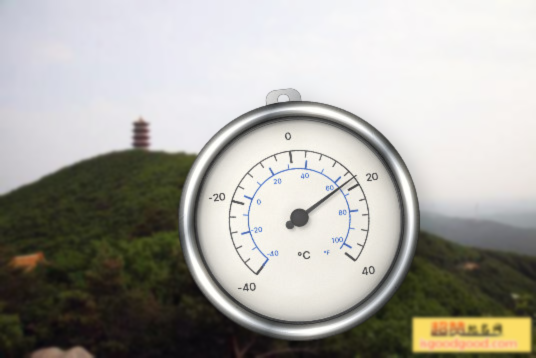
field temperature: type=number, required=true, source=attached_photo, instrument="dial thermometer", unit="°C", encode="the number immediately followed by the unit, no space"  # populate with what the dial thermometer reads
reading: 18°C
